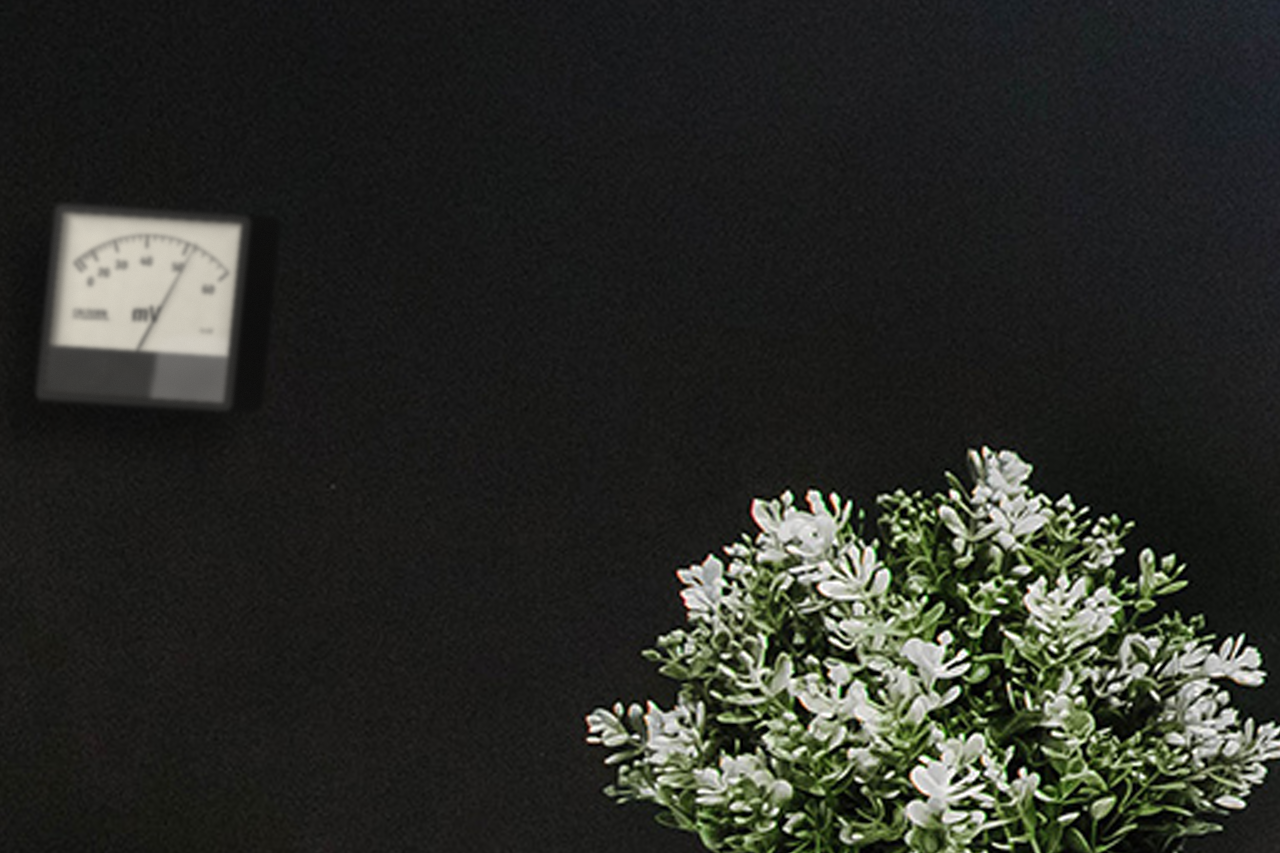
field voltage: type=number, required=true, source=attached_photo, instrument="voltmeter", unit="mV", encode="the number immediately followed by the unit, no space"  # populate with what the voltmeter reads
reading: 52mV
